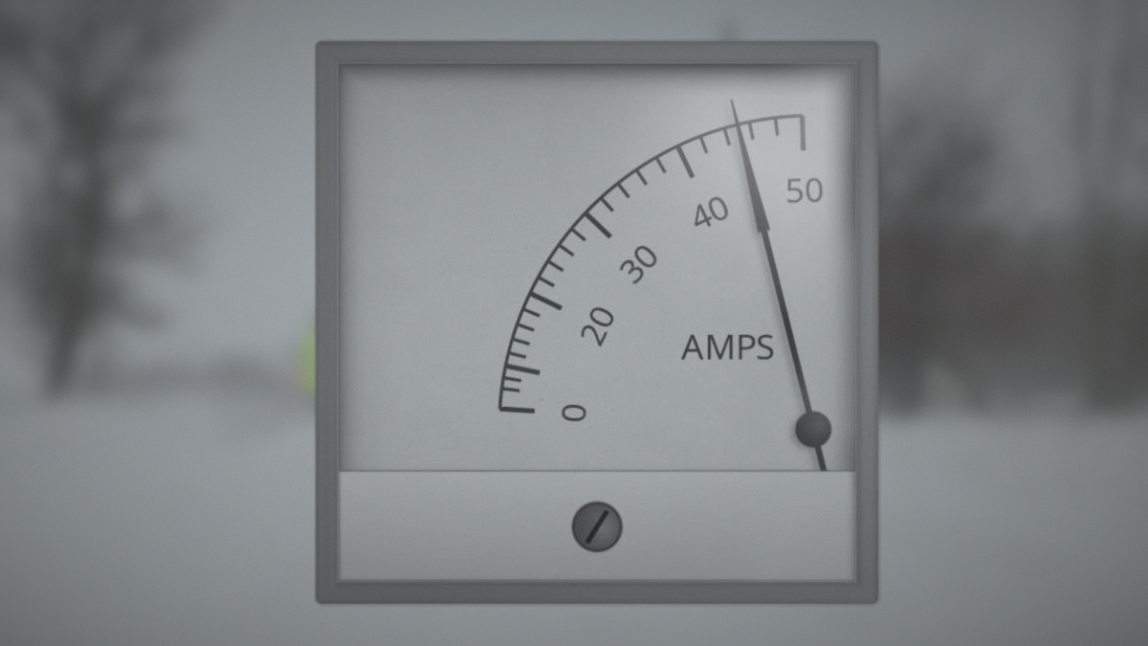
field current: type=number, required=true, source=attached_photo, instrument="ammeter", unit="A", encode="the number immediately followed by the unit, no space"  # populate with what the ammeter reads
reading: 45A
